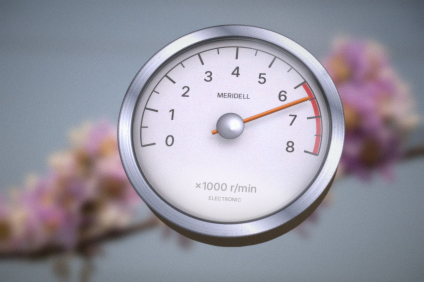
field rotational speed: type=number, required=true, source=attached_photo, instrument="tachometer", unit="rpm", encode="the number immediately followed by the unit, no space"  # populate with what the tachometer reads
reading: 6500rpm
